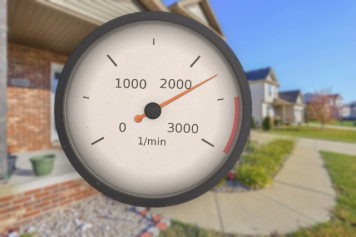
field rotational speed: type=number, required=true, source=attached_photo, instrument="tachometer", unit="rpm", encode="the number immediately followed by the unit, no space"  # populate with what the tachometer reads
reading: 2250rpm
